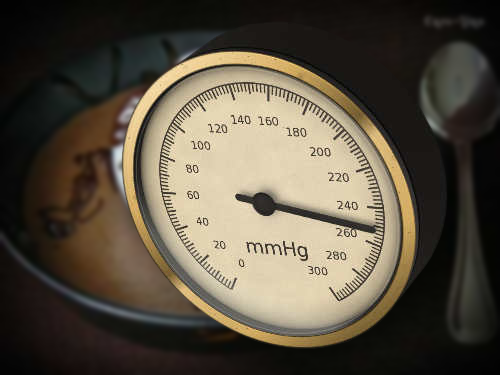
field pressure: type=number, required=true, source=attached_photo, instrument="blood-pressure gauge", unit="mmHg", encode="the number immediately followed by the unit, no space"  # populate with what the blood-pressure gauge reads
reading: 250mmHg
